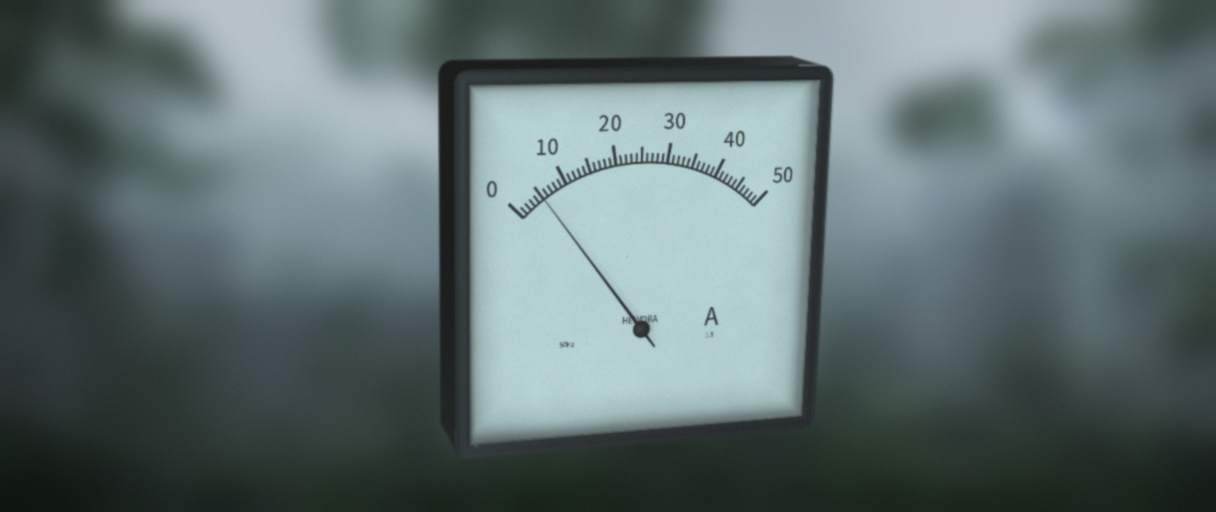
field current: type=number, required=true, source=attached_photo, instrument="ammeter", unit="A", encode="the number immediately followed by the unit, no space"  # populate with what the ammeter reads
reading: 5A
